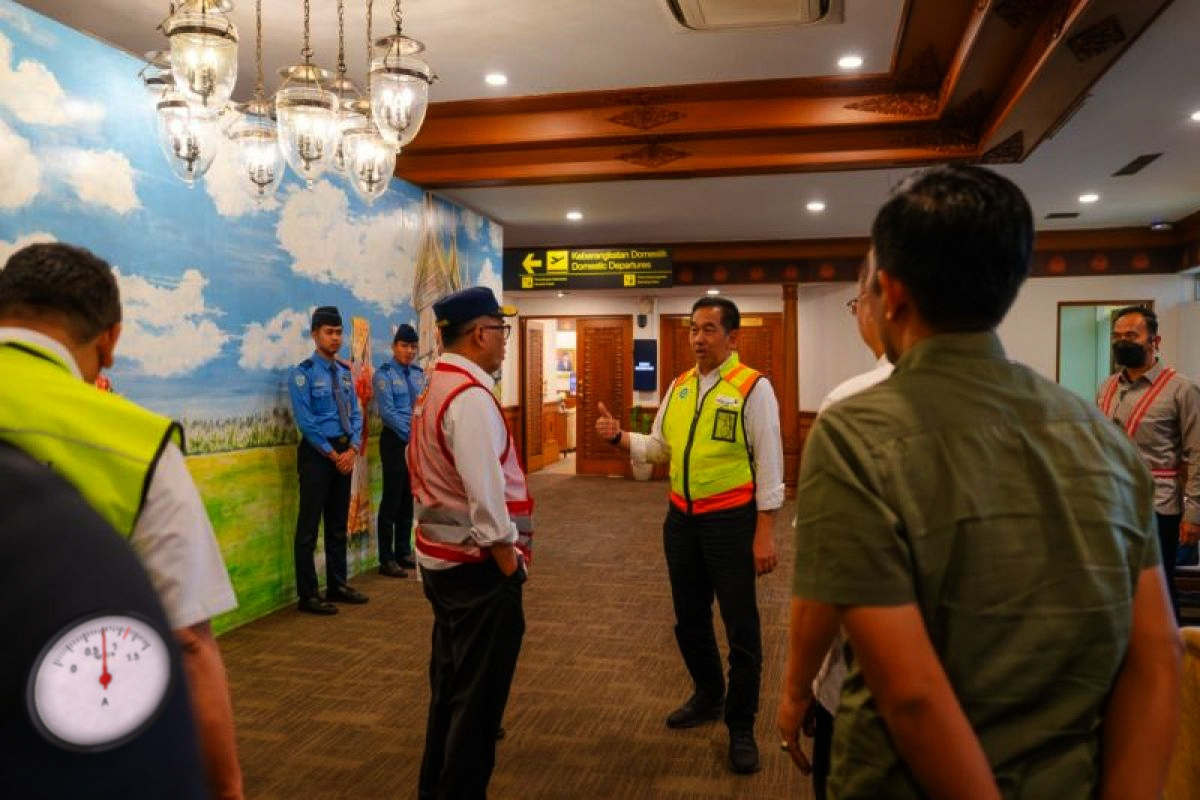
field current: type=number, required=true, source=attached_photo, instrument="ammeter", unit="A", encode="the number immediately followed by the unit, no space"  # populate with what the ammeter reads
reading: 0.75A
